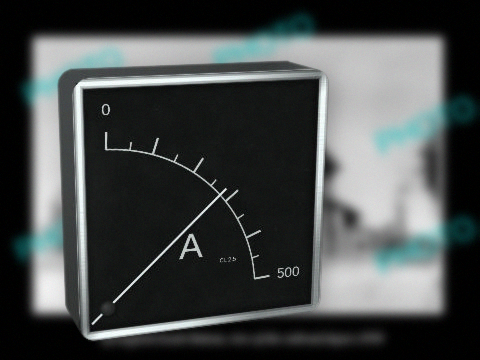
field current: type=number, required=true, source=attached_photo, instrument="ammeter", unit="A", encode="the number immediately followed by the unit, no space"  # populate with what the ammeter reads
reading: 275A
